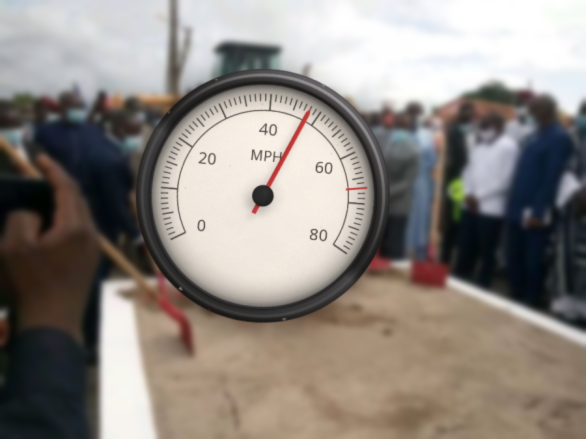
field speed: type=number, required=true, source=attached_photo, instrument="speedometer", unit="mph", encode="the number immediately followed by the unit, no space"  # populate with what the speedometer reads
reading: 48mph
